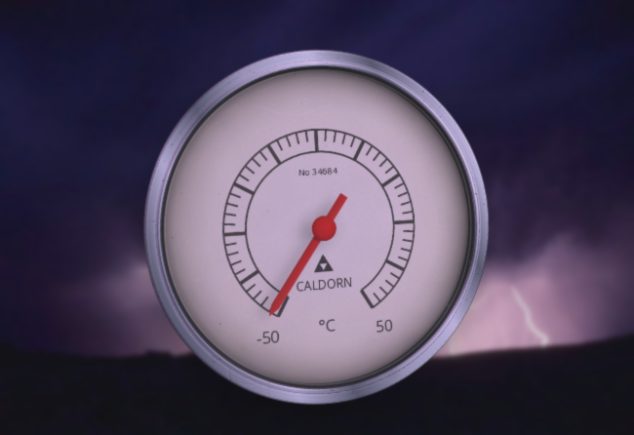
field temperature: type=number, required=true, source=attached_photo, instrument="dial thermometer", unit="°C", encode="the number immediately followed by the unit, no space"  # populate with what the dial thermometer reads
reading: -48°C
